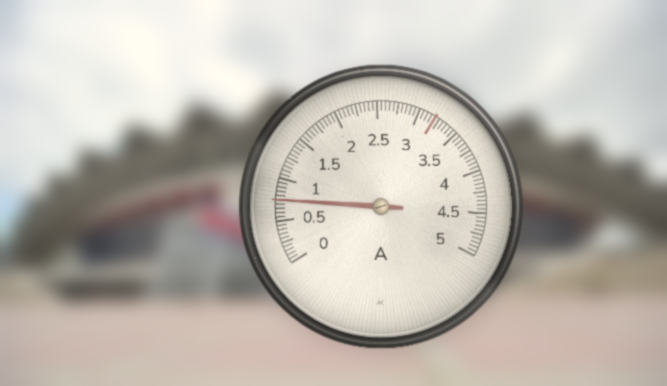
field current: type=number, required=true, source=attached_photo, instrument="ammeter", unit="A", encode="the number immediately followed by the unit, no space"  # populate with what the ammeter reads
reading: 0.75A
